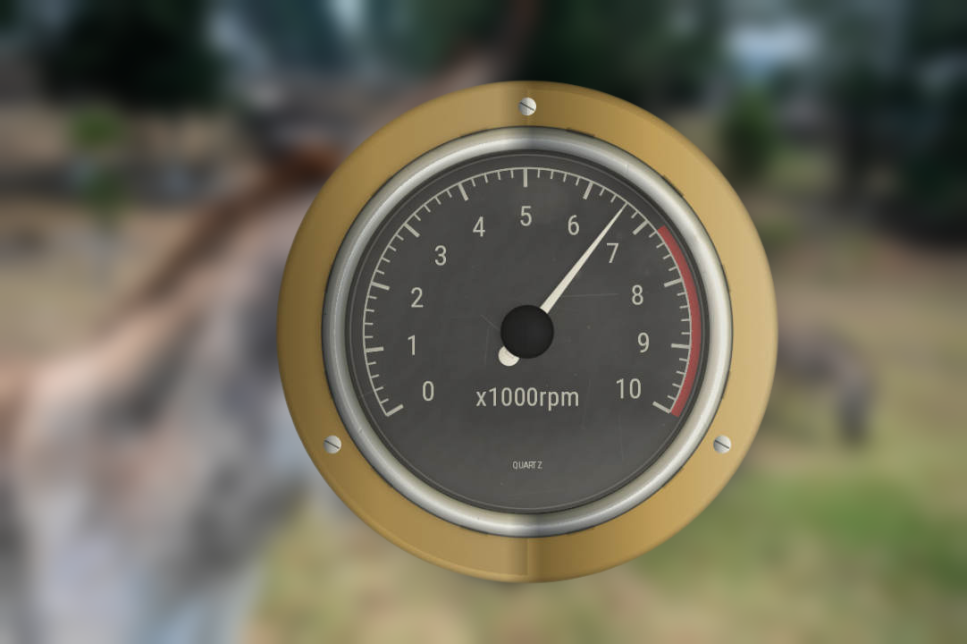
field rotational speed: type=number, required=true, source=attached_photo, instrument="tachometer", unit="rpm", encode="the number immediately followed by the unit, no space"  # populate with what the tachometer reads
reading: 6600rpm
